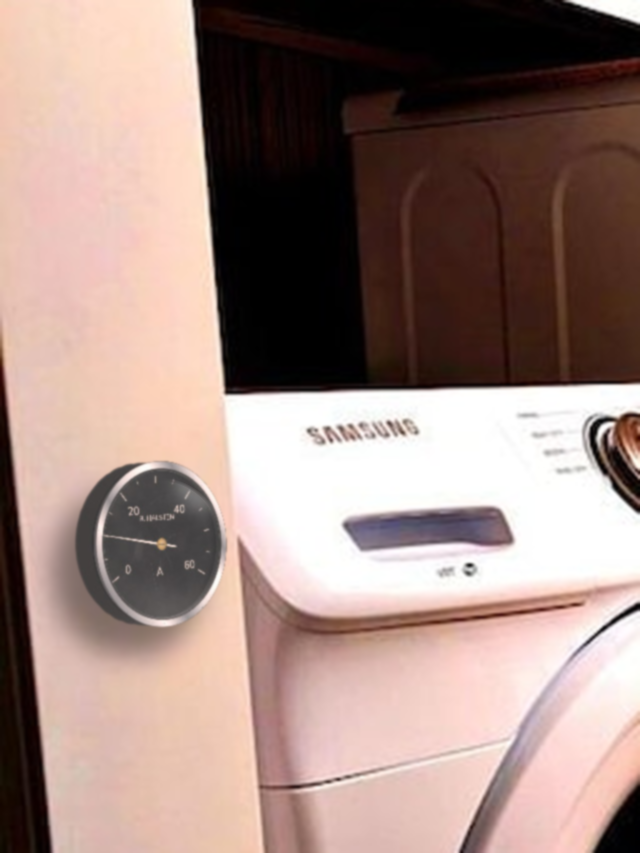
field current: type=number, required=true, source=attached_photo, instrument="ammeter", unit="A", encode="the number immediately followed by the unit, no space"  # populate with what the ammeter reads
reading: 10A
